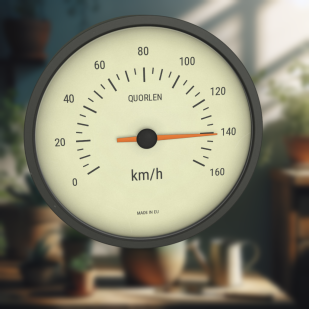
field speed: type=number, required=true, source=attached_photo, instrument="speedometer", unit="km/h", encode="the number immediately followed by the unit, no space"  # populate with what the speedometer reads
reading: 140km/h
